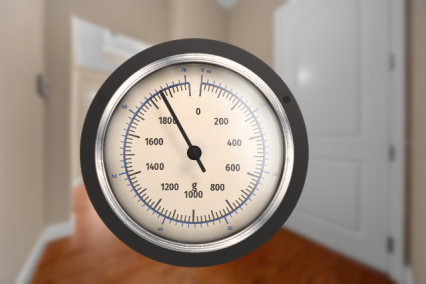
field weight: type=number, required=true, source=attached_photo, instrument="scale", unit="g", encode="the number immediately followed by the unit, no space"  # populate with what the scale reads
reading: 1860g
